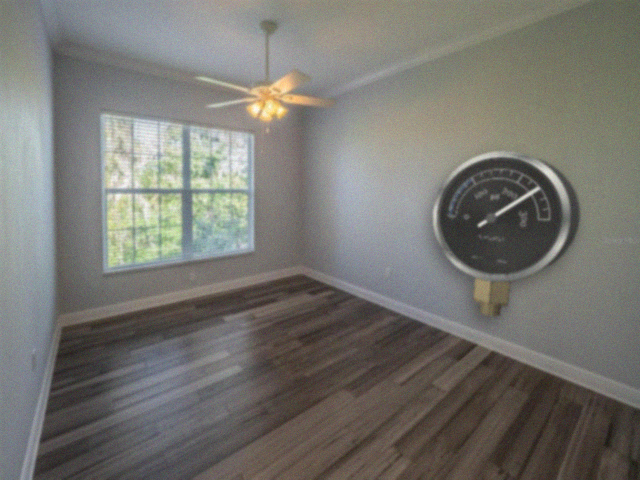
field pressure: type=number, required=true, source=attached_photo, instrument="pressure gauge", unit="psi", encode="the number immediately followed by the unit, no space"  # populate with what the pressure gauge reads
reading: 240psi
